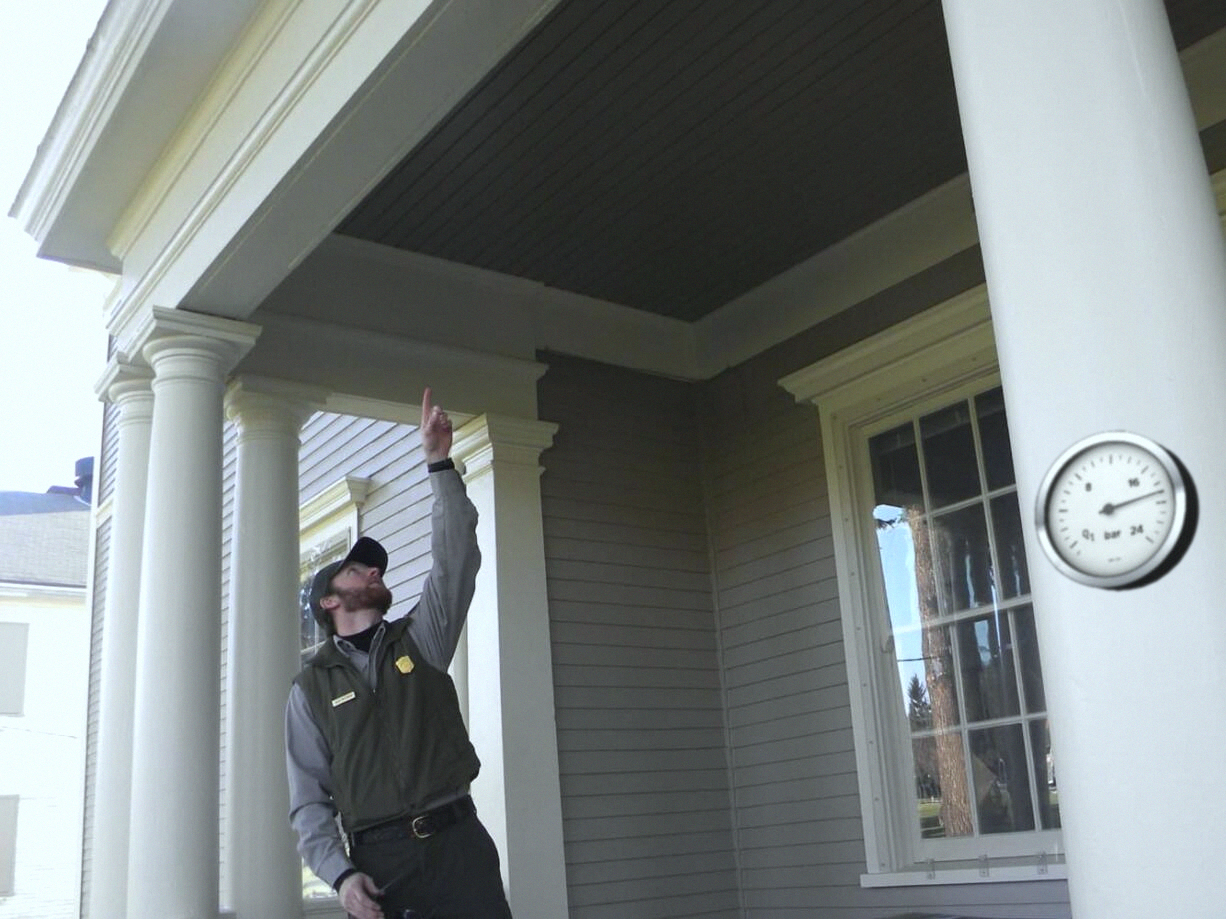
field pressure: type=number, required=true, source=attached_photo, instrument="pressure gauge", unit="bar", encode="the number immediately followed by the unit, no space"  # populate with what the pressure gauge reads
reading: 19bar
